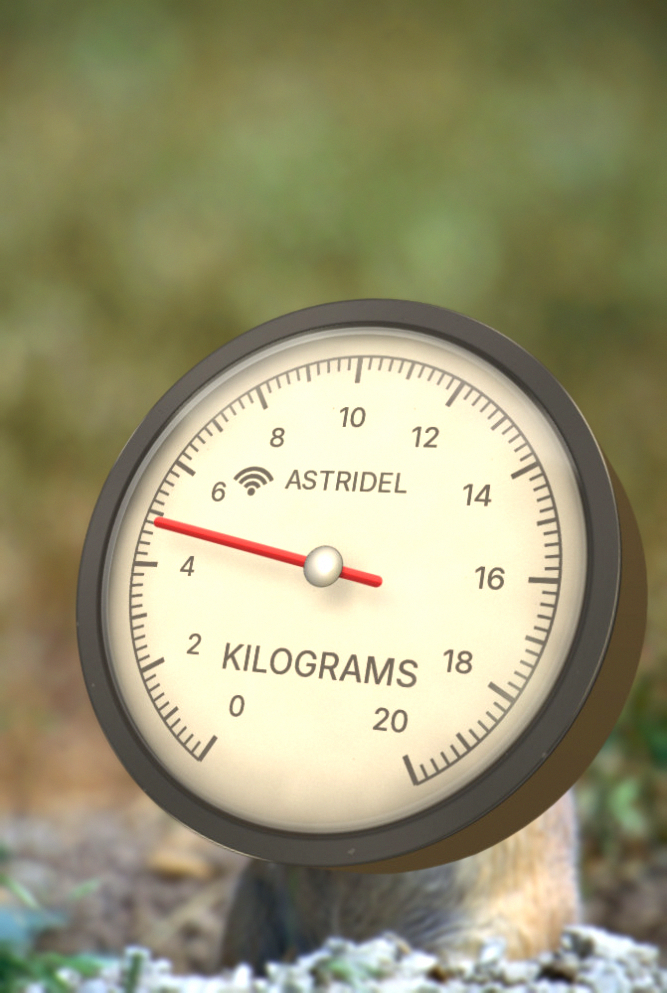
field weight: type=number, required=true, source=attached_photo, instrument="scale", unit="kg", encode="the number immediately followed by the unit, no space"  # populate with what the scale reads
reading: 4.8kg
